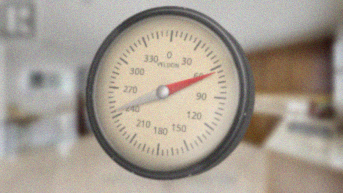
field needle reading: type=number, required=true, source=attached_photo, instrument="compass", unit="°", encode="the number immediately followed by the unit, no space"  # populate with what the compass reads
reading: 65°
